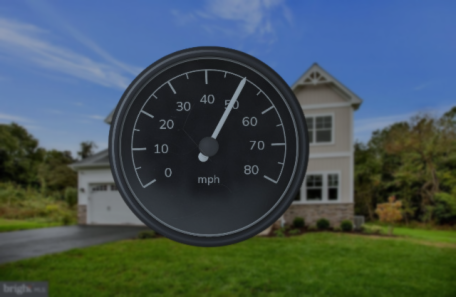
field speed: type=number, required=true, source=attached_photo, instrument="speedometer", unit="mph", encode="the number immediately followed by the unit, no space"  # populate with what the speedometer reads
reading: 50mph
